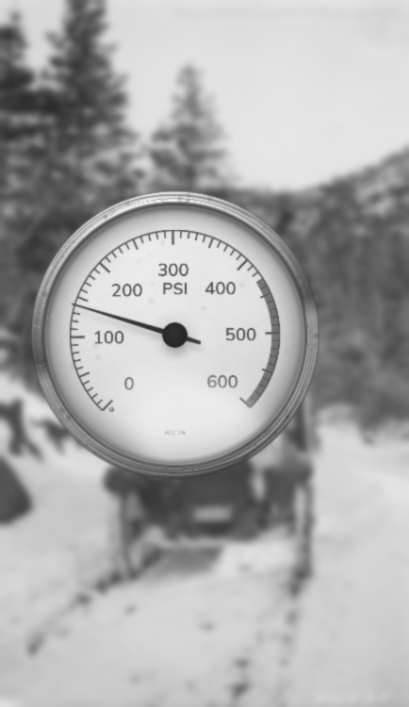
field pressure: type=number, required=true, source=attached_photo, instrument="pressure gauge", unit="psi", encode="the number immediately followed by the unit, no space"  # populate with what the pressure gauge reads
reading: 140psi
